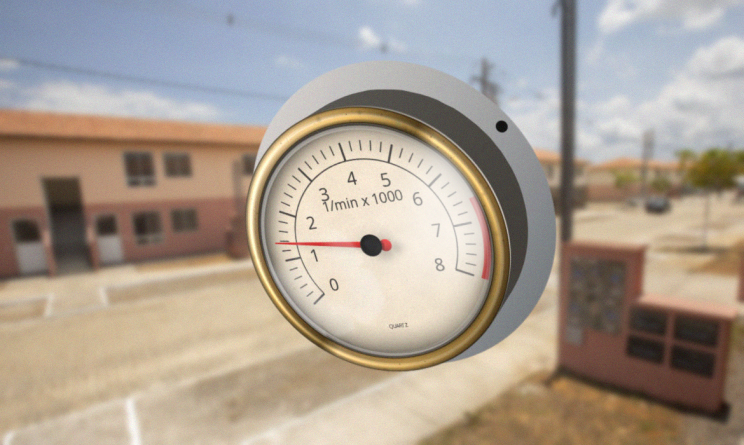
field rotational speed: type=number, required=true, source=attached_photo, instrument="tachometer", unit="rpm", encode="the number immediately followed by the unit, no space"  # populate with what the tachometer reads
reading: 1400rpm
